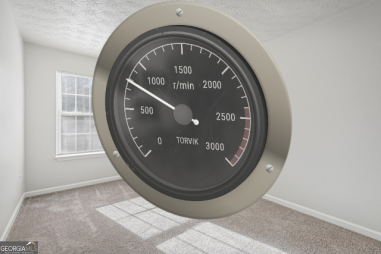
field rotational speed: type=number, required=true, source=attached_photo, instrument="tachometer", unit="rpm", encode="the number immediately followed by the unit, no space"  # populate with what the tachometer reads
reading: 800rpm
